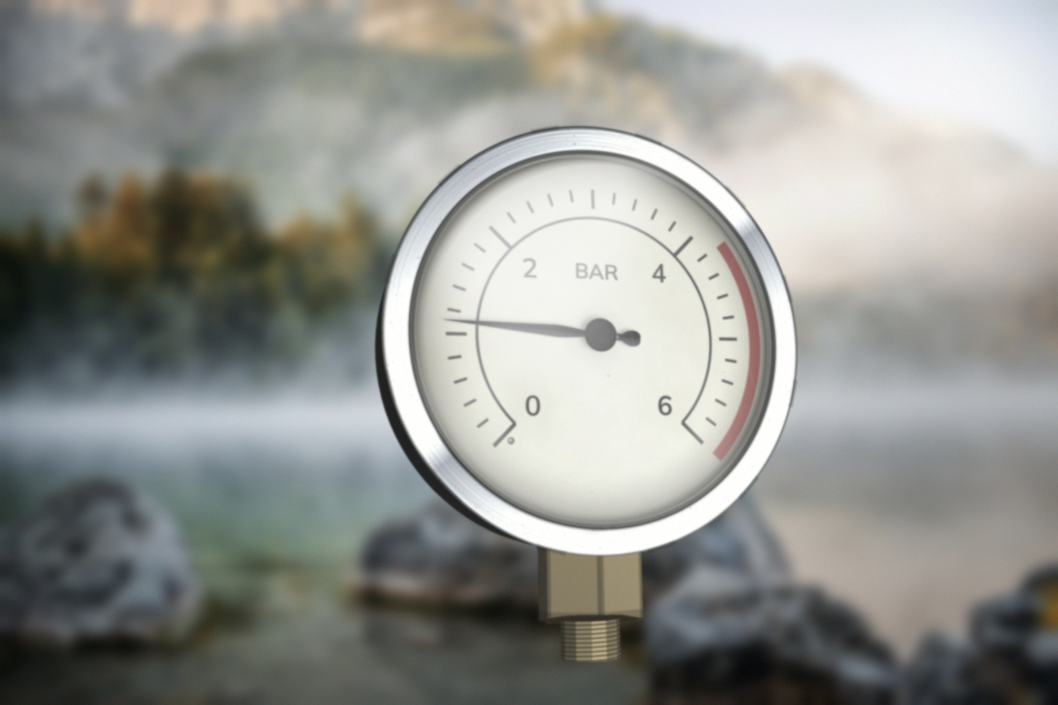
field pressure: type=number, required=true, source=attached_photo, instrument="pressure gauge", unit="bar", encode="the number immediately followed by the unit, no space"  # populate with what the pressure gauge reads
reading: 1.1bar
